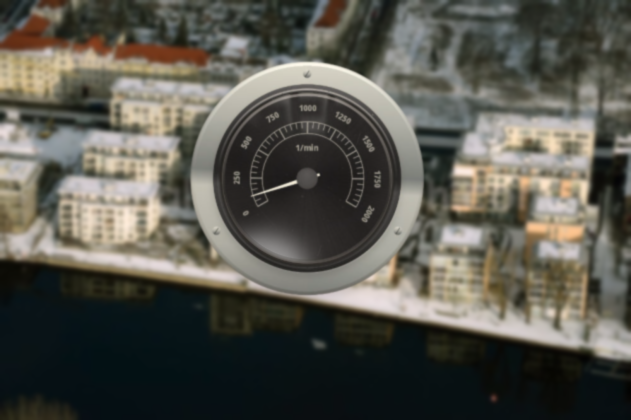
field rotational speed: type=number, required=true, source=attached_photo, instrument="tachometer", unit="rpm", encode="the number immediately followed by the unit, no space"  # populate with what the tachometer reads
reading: 100rpm
